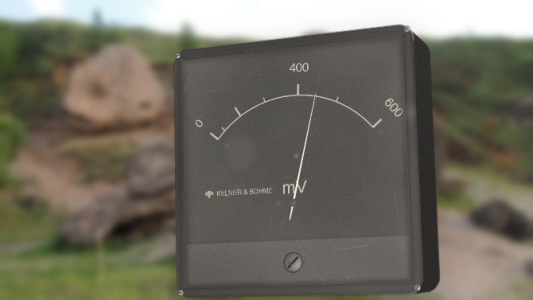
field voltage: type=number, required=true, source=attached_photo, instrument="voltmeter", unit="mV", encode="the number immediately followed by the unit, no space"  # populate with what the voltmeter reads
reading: 450mV
